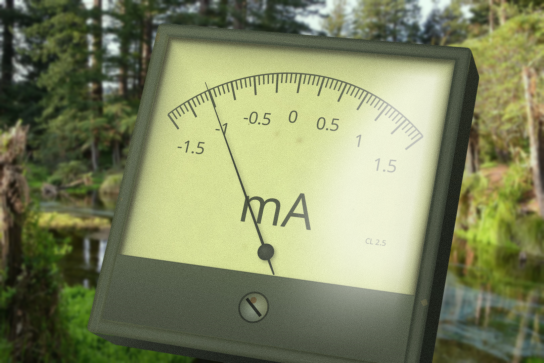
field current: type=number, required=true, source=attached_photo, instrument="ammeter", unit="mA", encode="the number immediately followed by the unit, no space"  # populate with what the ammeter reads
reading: -1mA
